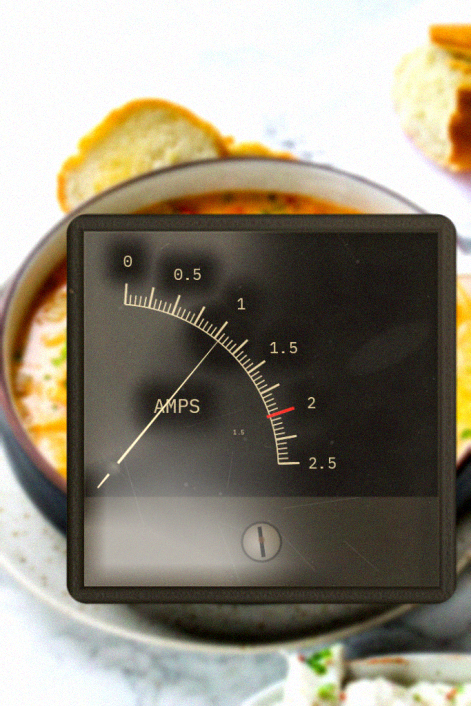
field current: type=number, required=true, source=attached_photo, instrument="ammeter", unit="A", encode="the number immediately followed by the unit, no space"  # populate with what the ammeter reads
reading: 1.05A
